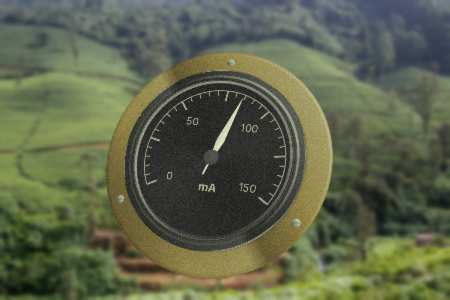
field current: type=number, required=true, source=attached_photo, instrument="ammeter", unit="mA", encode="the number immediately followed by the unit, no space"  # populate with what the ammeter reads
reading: 85mA
